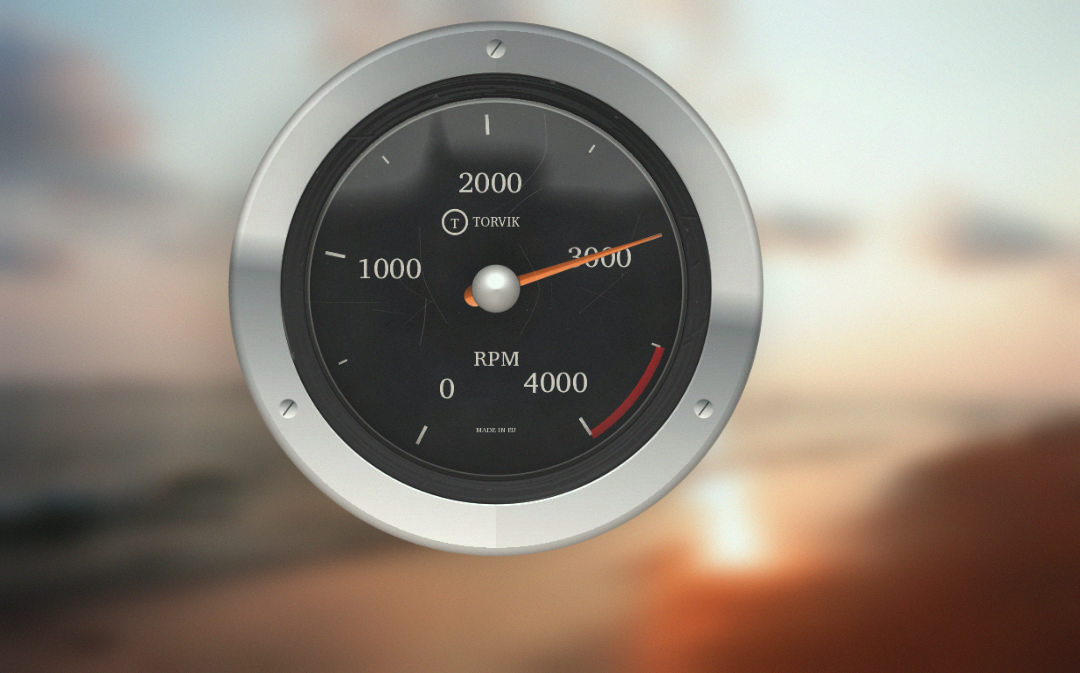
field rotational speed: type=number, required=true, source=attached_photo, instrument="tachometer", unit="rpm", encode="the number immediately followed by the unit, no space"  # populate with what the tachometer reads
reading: 3000rpm
